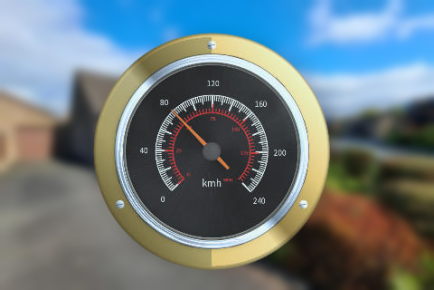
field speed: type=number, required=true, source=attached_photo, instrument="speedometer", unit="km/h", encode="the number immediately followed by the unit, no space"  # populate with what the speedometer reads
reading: 80km/h
